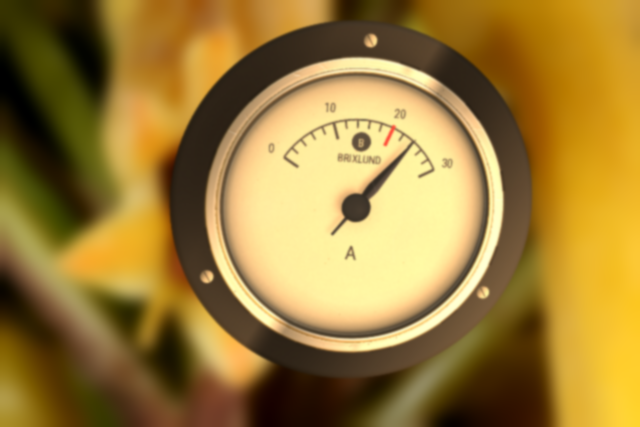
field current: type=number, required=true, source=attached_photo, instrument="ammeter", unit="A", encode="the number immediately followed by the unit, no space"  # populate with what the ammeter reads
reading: 24A
